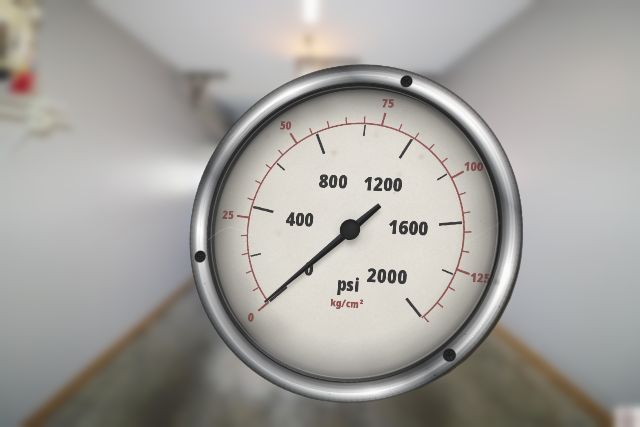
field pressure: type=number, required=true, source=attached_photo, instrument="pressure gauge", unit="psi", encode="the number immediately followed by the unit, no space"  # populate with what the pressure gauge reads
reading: 0psi
